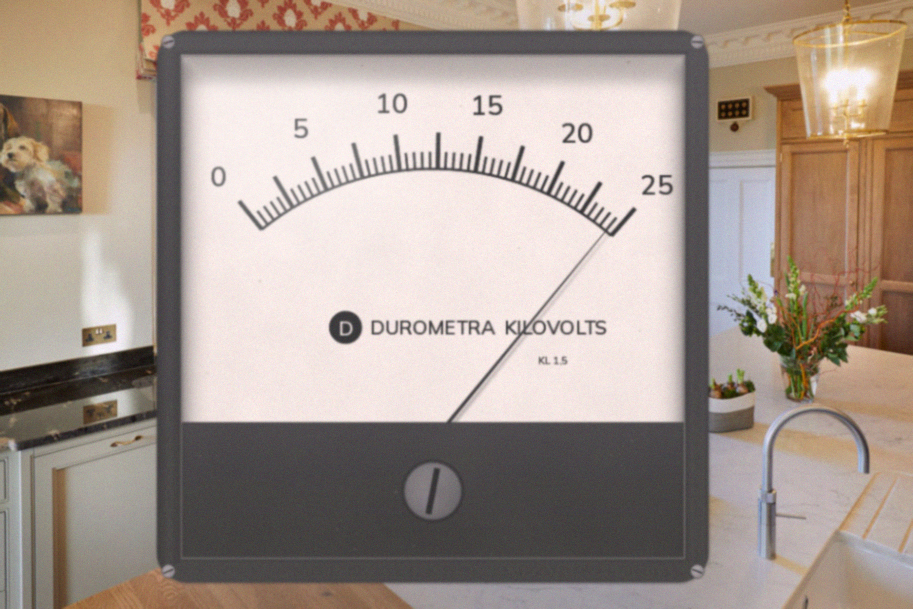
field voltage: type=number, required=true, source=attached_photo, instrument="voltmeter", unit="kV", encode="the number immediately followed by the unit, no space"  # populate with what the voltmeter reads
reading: 24.5kV
